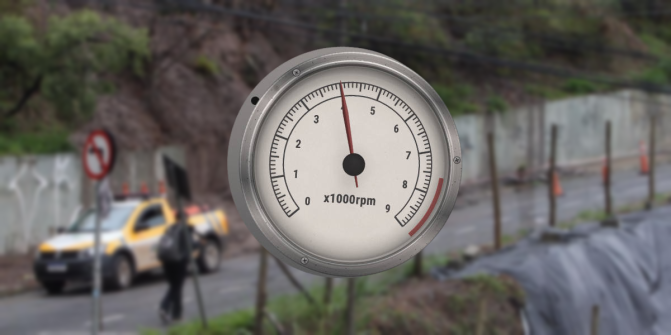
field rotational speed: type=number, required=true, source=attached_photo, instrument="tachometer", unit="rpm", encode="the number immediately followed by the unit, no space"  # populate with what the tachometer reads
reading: 4000rpm
